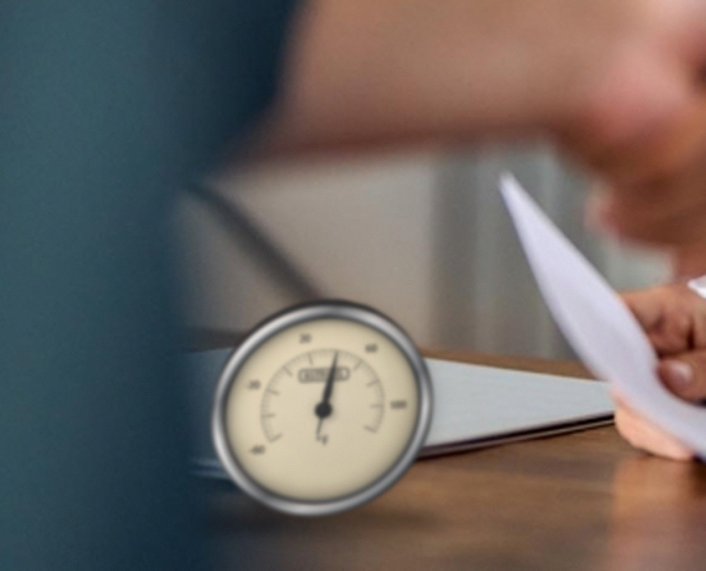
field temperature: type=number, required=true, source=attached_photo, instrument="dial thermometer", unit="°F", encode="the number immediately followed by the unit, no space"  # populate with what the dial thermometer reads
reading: 40°F
